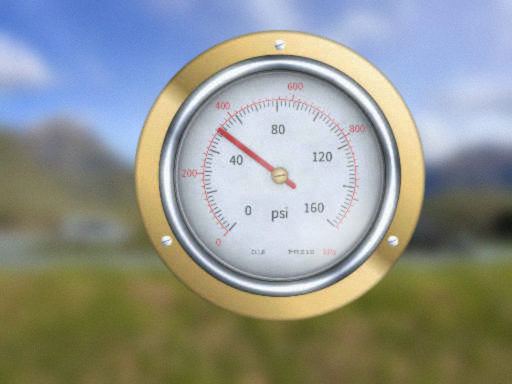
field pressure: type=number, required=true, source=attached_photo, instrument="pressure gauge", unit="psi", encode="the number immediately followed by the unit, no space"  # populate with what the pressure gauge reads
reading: 50psi
